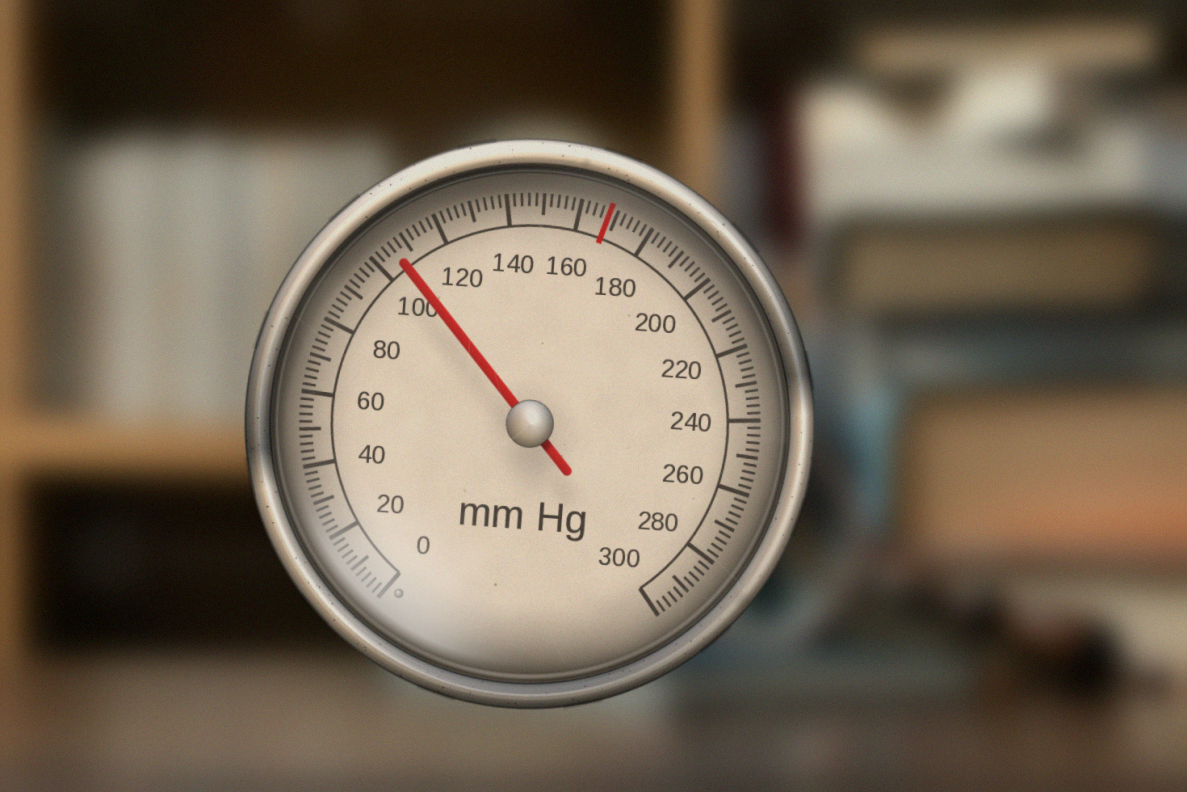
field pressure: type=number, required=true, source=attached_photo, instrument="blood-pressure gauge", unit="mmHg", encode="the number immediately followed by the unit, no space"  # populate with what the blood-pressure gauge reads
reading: 106mmHg
